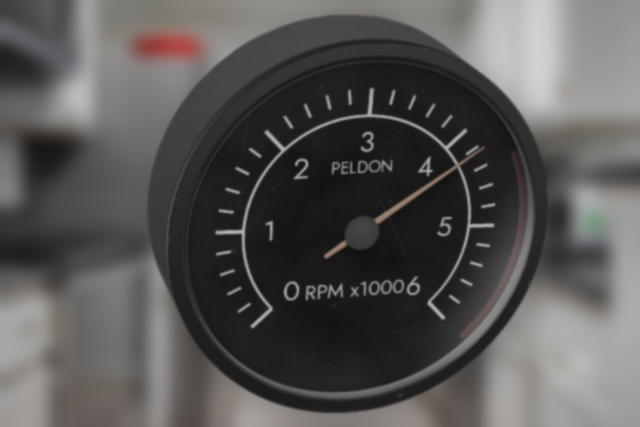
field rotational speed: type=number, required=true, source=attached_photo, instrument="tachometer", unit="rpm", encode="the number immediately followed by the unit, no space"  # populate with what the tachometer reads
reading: 4200rpm
